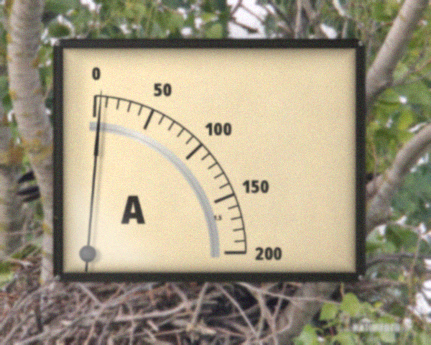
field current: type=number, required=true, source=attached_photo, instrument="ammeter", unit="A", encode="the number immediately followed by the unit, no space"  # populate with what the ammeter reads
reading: 5A
